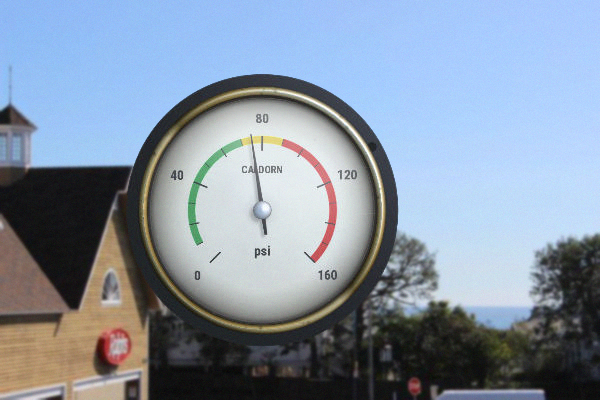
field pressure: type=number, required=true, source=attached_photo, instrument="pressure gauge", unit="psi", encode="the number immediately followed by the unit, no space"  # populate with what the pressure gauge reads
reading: 75psi
